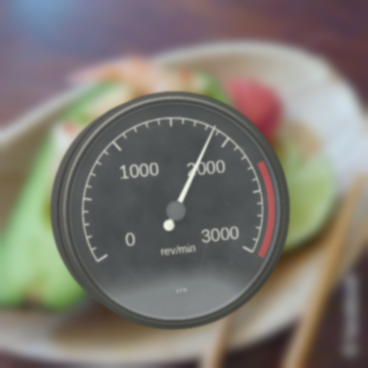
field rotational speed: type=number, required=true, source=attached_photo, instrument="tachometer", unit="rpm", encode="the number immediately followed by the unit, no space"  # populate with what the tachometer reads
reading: 1850rpm
